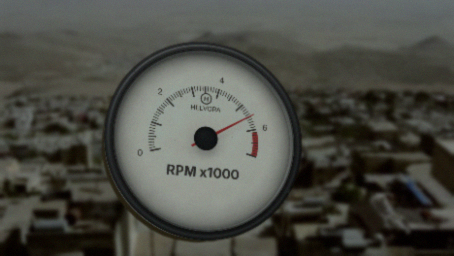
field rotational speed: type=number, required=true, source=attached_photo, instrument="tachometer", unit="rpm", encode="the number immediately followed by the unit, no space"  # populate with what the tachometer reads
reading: 5500rpm
